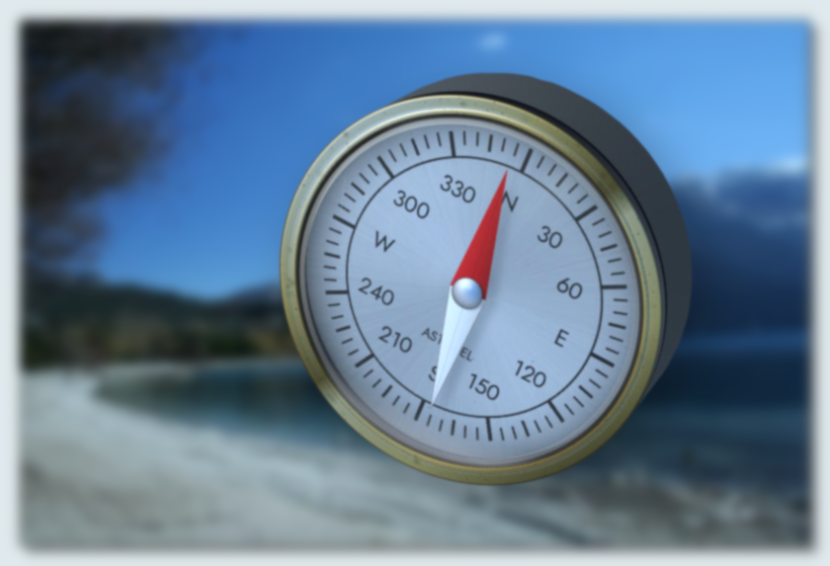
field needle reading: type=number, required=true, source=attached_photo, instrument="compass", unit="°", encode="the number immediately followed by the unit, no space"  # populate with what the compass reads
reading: 355°
